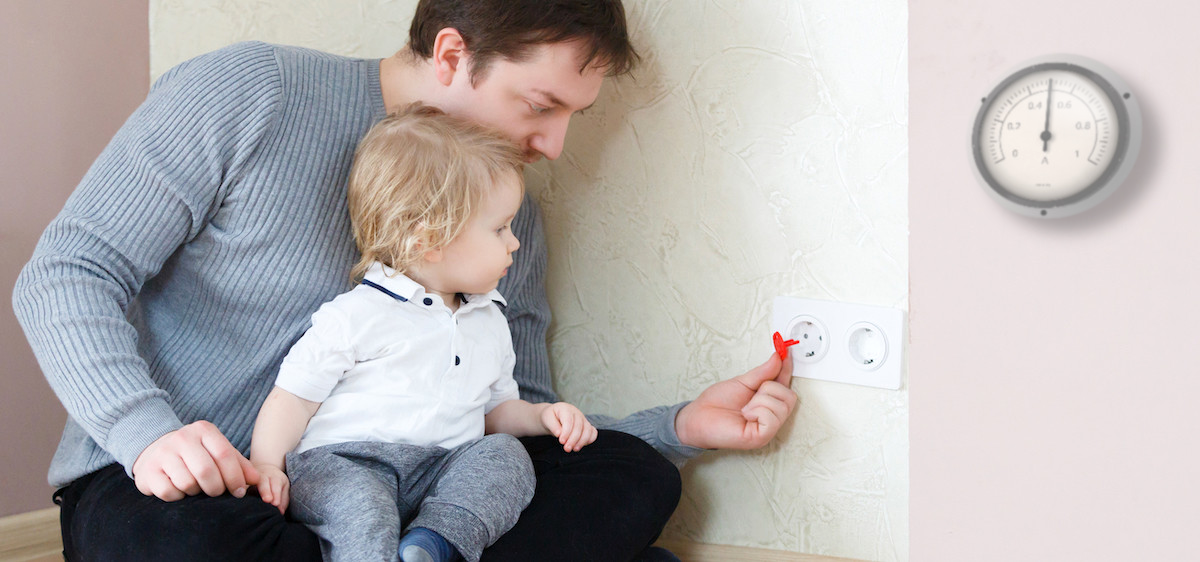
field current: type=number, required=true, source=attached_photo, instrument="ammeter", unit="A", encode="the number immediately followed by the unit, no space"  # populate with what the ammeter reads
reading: 0.5A
